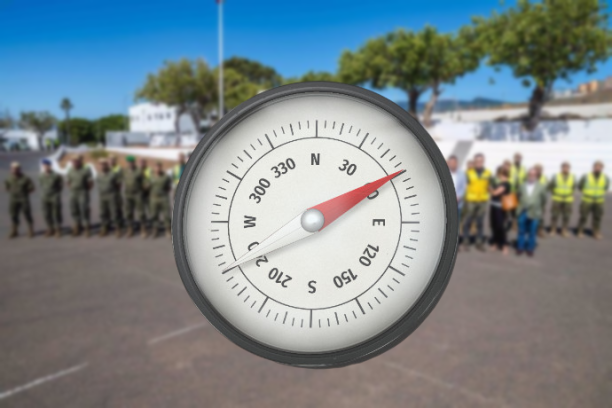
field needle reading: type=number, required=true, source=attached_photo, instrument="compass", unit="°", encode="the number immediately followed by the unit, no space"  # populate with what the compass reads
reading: 60°
